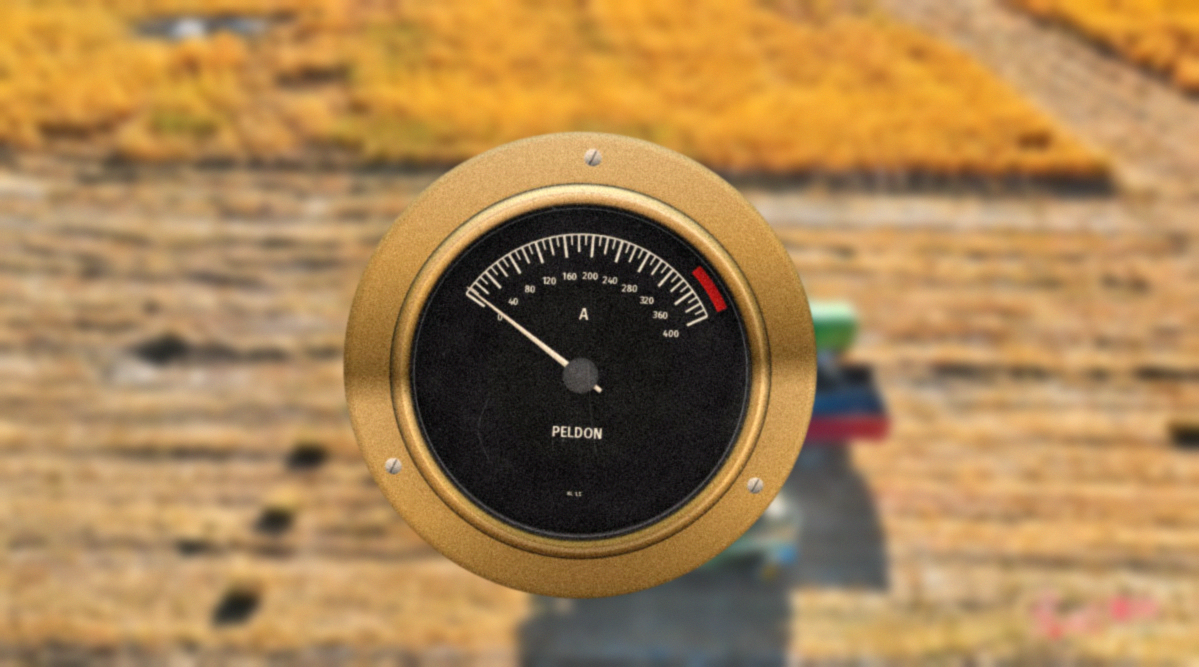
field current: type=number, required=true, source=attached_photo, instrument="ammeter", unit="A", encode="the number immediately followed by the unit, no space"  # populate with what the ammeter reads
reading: 10A
